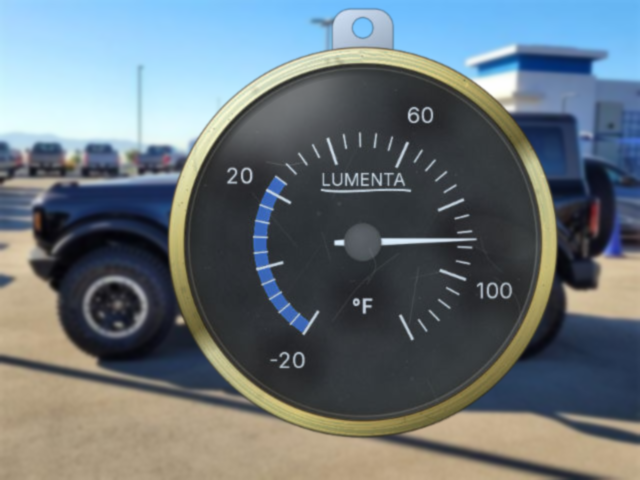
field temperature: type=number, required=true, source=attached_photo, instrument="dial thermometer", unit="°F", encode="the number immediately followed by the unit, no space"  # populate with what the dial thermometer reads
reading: 90°F
